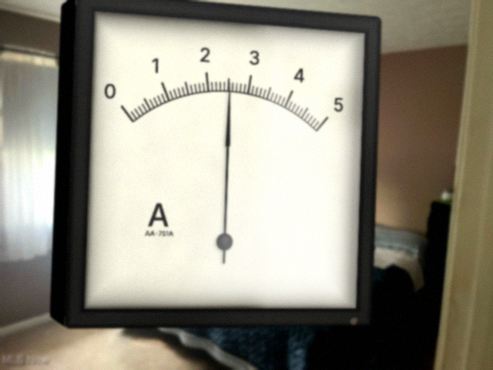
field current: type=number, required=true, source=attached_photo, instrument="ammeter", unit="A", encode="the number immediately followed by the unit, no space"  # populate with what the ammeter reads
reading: 2.5A
